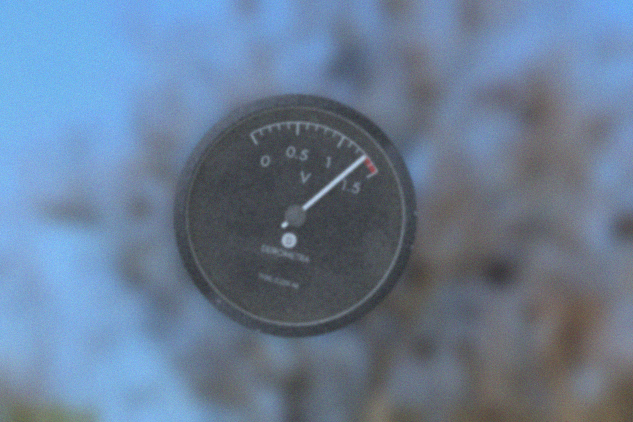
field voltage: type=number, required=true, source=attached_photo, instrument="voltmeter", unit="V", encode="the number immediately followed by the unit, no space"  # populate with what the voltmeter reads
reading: 1.3V
